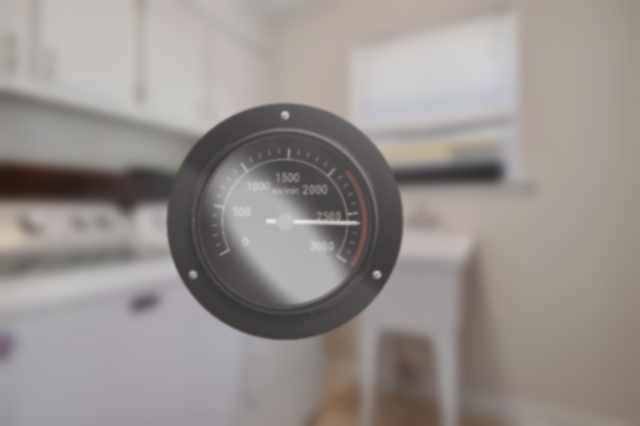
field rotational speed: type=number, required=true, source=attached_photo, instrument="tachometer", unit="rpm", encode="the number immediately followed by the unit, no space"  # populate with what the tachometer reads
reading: 2600rpm
